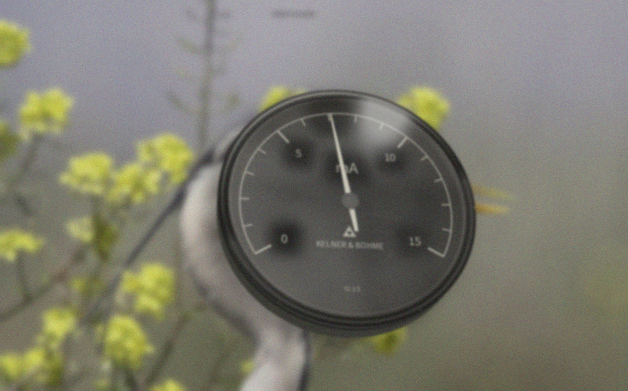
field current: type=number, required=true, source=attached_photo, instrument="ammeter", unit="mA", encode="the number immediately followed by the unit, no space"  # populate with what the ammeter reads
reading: 7mA
